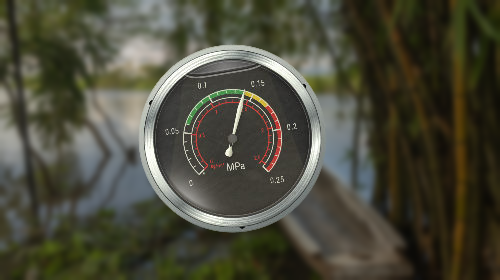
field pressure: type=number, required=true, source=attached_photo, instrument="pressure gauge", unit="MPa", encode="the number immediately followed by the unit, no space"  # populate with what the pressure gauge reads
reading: 0.14MPa
